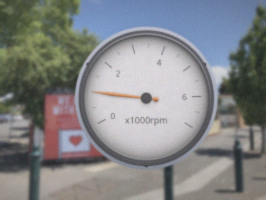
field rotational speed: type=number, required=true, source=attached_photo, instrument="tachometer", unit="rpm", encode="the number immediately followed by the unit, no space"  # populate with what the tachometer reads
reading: 1000rpm
